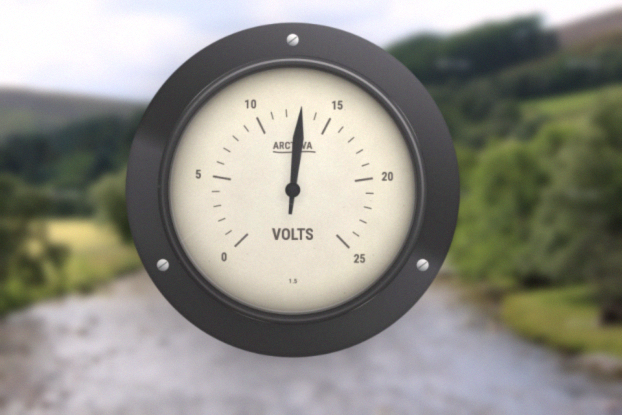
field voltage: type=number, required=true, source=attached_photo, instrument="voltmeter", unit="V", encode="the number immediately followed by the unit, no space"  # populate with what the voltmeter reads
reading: 13V
